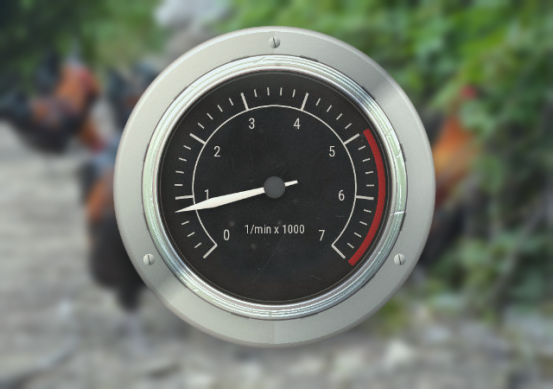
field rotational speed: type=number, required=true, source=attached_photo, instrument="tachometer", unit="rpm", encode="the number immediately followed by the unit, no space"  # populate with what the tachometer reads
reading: 800rpm
